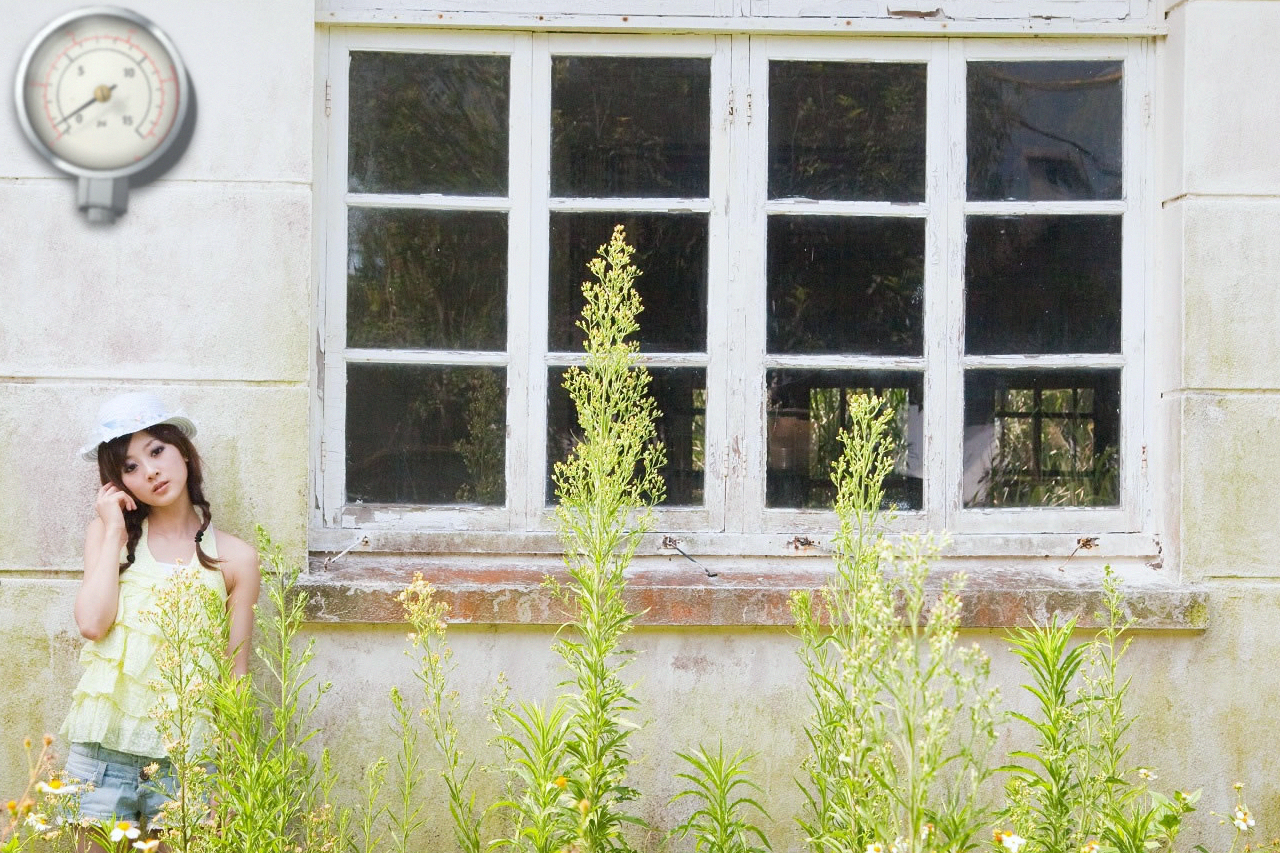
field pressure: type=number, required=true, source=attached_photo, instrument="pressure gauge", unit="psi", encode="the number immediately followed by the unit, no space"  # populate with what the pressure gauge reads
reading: 0.5psi
